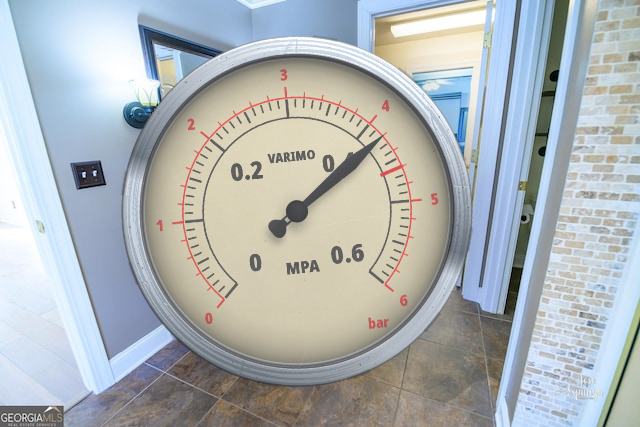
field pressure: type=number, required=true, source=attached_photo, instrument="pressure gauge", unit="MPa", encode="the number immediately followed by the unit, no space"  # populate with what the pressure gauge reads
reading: 0.42MPa
